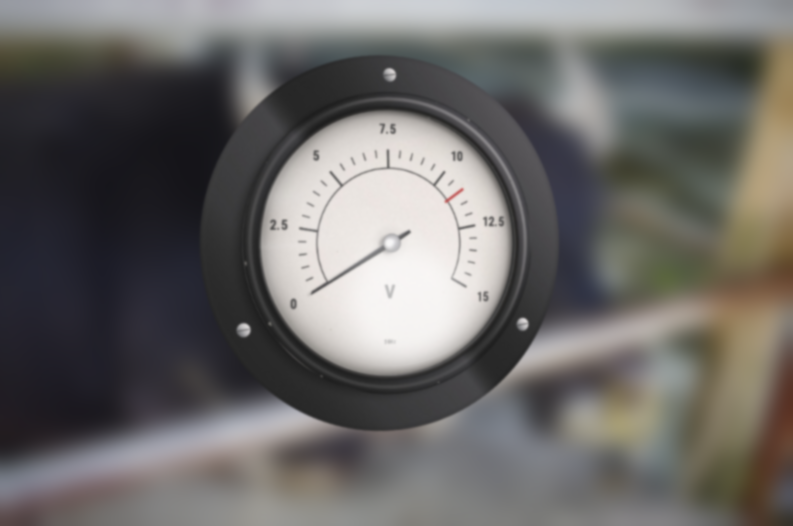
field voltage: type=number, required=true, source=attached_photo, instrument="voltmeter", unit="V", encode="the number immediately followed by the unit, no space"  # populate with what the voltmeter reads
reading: 0V
